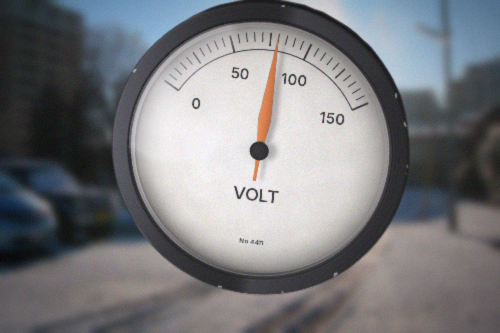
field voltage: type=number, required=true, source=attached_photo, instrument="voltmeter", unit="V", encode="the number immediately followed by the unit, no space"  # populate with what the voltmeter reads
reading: 80V
